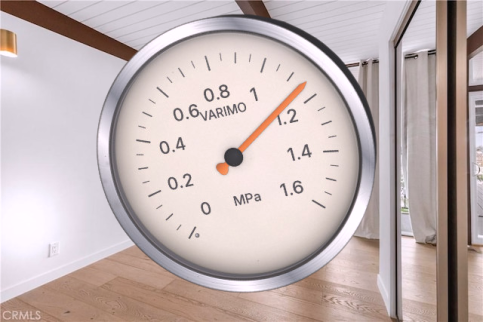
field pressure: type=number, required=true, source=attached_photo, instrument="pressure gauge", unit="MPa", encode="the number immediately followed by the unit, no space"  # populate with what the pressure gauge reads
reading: 1.15MPa
